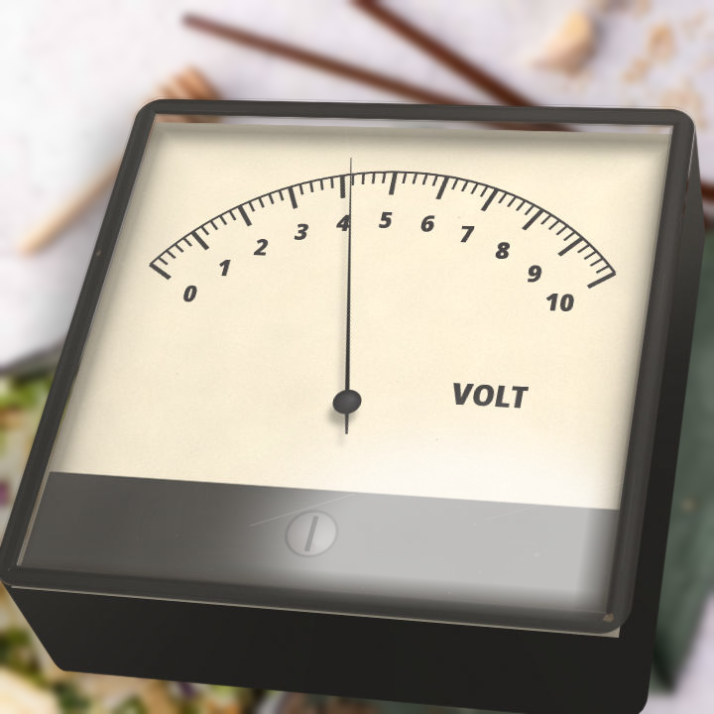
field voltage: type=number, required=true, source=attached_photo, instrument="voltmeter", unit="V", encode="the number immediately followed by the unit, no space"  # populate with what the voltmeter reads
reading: 4.2V
